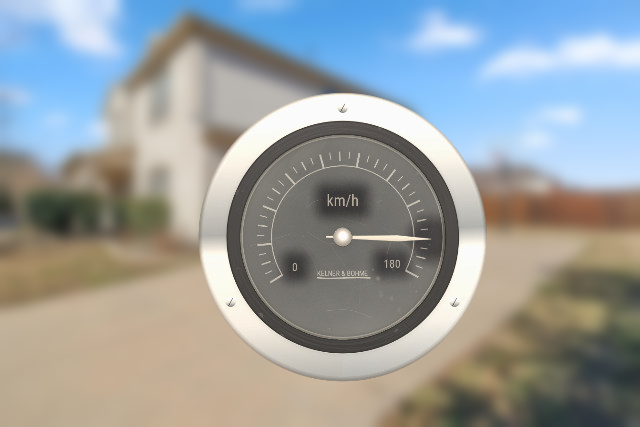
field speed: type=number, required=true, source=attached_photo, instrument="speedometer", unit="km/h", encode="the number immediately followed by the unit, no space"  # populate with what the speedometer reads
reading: 160km/h
